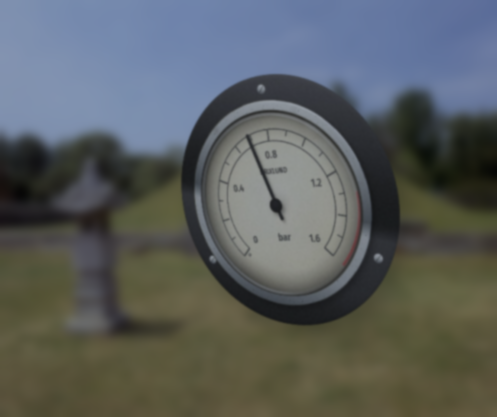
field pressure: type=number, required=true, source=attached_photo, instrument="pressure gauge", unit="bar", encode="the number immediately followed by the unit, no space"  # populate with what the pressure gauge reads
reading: 0.7bar
